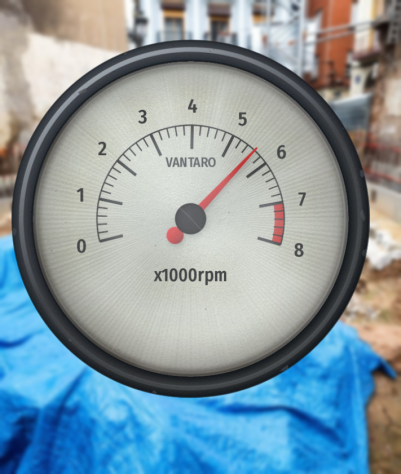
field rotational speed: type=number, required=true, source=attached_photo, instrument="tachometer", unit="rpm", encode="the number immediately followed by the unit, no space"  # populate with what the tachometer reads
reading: 5600rpm
